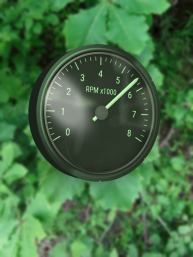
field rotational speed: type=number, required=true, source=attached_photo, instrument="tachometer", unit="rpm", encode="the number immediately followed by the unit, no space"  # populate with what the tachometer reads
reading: 5600rpm
